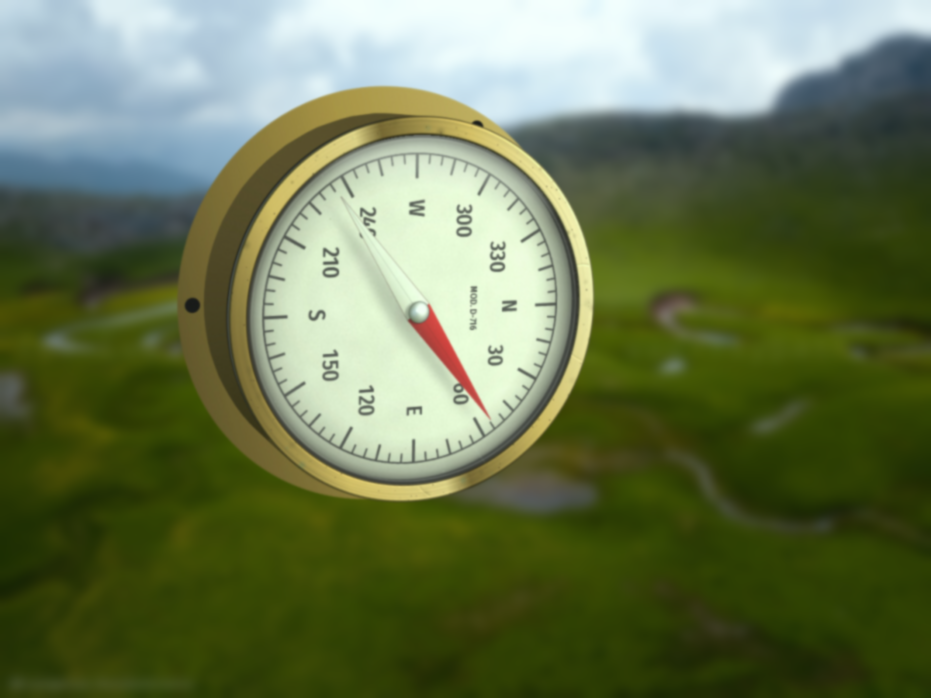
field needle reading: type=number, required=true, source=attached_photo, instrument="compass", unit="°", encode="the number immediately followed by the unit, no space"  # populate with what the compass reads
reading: 55°
